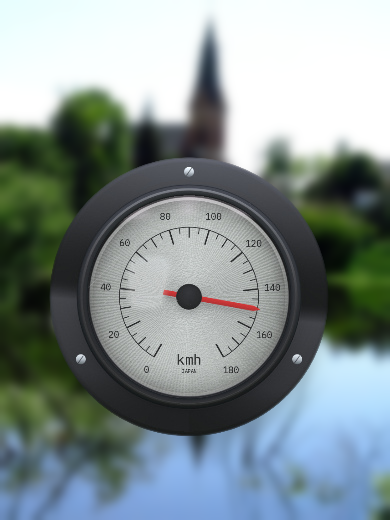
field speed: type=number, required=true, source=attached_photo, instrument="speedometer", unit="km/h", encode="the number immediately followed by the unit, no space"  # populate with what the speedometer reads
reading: 150km/h
